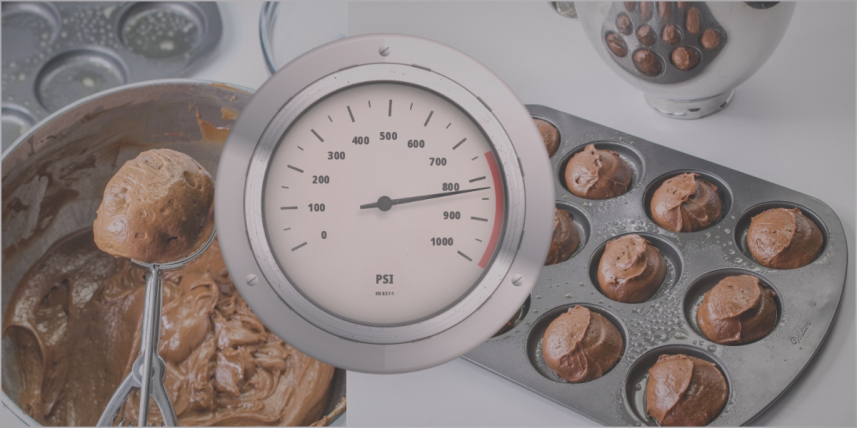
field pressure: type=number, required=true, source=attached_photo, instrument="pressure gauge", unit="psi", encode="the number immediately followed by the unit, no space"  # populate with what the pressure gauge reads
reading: 825psi
